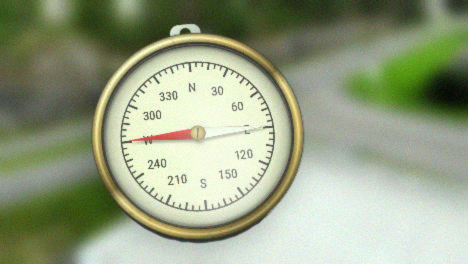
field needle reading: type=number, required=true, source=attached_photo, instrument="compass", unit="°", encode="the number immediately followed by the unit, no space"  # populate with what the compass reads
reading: 270°
